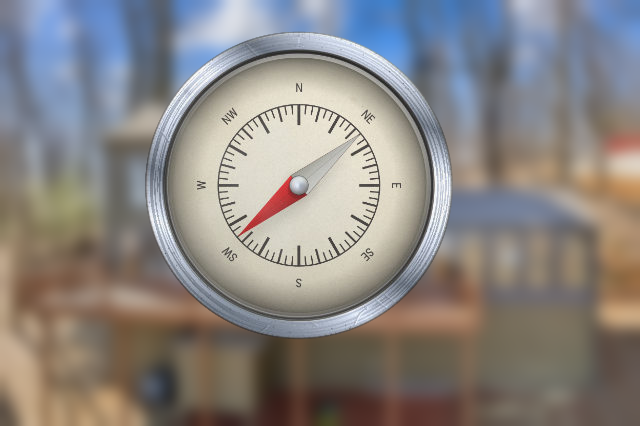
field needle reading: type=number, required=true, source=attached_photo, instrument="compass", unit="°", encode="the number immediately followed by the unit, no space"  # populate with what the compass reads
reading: 230°
